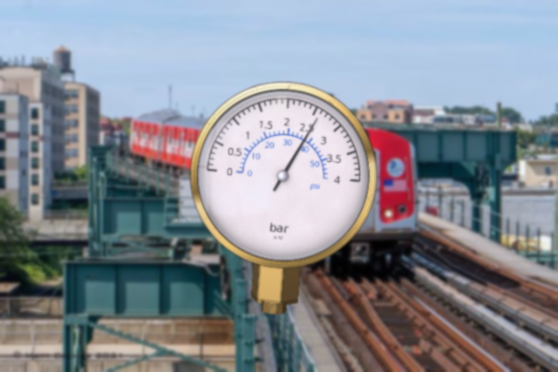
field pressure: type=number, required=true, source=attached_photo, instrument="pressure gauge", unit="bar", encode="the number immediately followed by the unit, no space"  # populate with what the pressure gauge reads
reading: 2.6bar
